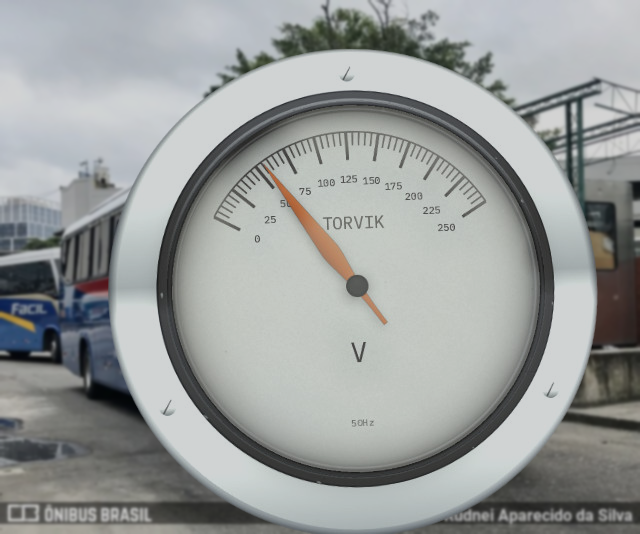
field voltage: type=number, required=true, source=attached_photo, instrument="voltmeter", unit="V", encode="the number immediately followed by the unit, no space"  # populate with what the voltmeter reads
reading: 55V
